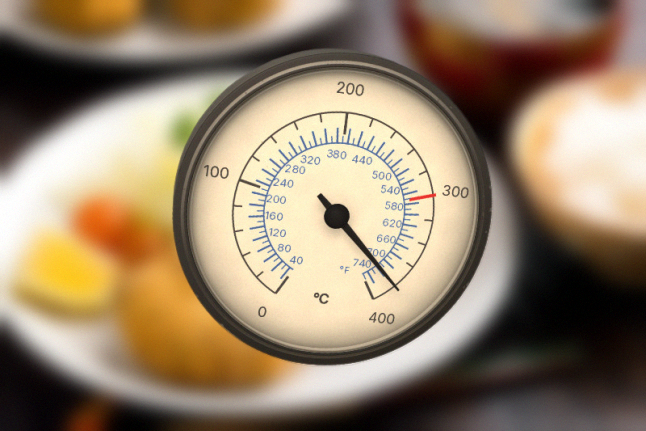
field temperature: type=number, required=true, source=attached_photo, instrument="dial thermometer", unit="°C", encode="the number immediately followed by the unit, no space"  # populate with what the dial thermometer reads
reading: 380°C
